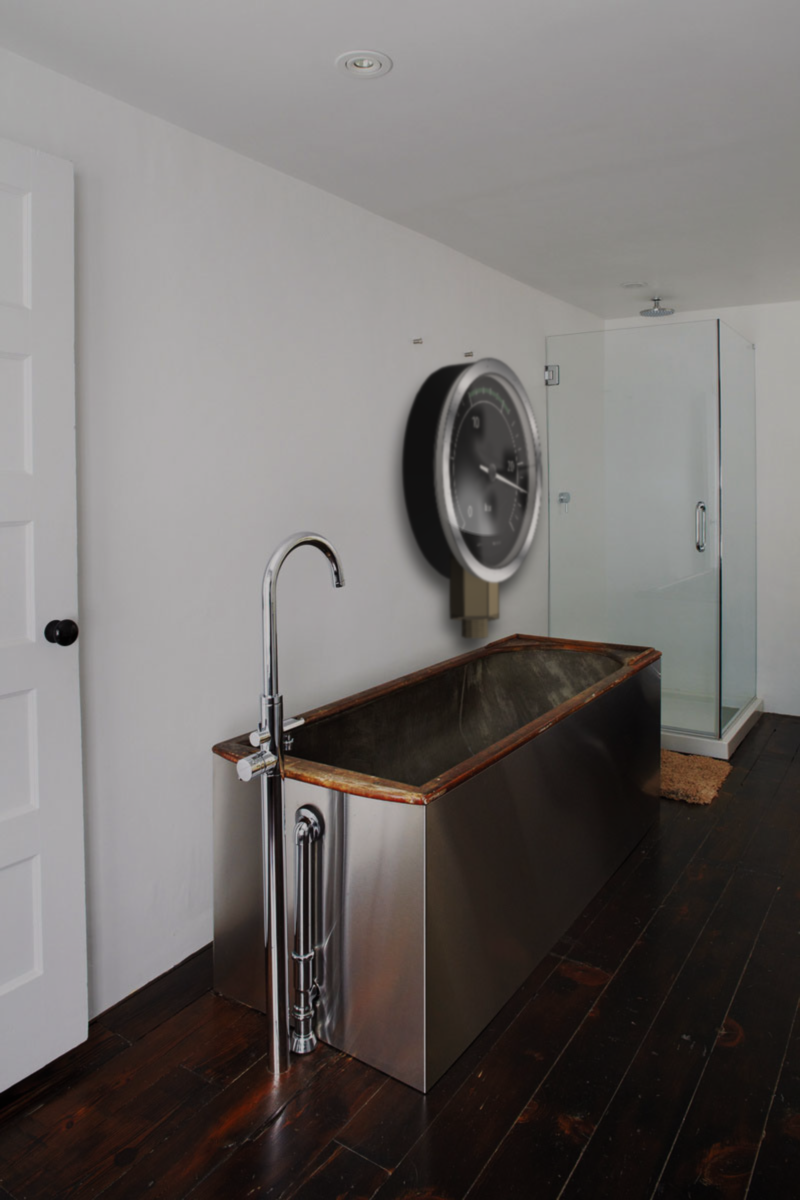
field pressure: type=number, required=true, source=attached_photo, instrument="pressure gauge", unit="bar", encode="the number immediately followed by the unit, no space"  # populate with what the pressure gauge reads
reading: 22bar
